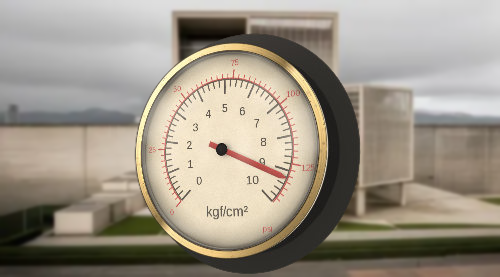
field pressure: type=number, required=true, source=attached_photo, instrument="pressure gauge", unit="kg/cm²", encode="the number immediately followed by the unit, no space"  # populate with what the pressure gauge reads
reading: 9.2kg/cm²
